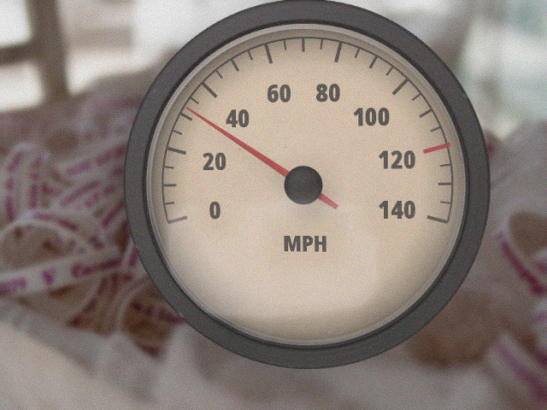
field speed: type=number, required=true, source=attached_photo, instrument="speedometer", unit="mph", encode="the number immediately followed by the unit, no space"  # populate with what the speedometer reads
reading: 32.5mph
